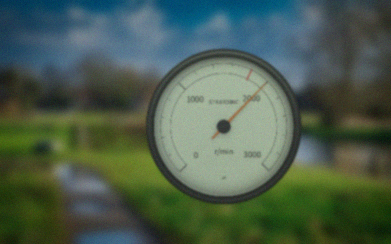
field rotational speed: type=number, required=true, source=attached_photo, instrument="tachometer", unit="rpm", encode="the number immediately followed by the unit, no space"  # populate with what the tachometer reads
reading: 2000rpm
